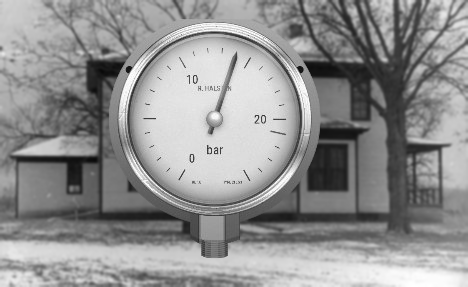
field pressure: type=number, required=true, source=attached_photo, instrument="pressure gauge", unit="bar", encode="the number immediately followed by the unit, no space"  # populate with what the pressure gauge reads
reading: 14bar
